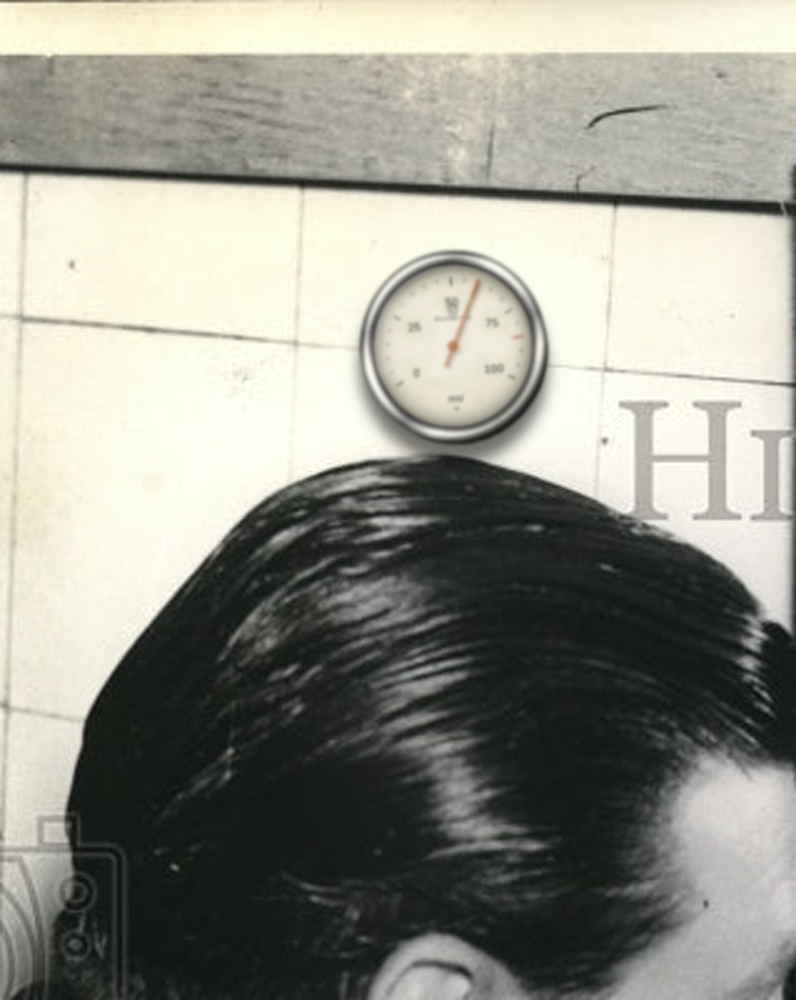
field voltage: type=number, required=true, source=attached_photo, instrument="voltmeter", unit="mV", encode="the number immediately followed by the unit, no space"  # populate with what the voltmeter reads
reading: 60mV
